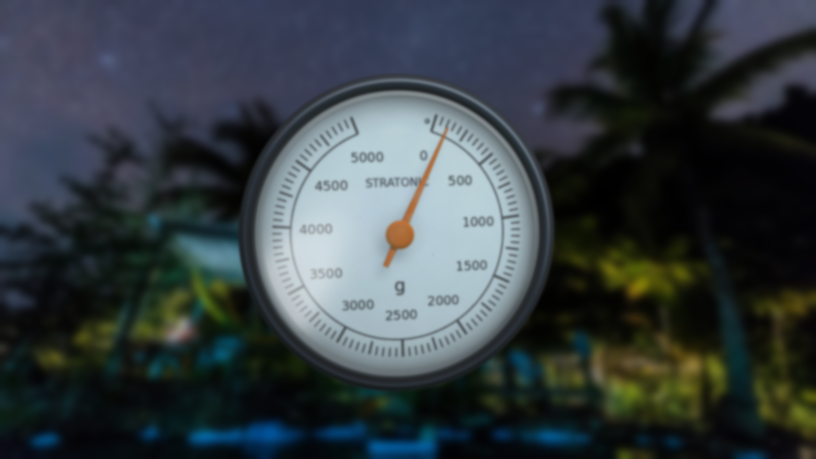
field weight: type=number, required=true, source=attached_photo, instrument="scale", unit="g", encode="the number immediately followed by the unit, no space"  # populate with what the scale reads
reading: 100g
